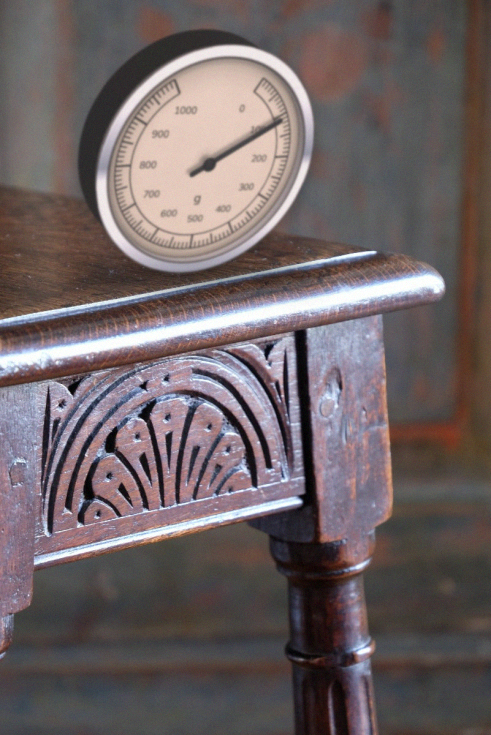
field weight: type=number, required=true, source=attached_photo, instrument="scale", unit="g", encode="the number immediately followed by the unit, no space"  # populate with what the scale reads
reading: 100g
